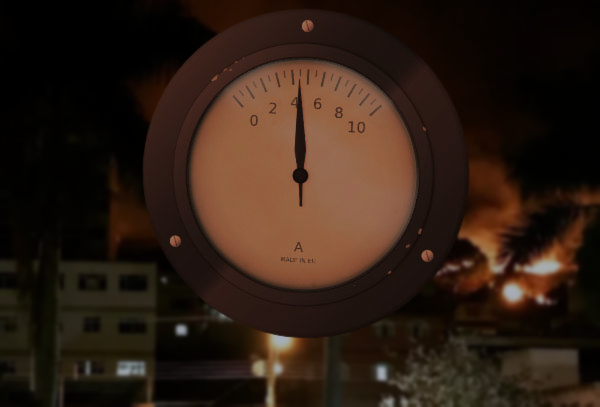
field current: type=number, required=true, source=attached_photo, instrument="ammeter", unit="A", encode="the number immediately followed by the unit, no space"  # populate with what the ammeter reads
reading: 4.5A
